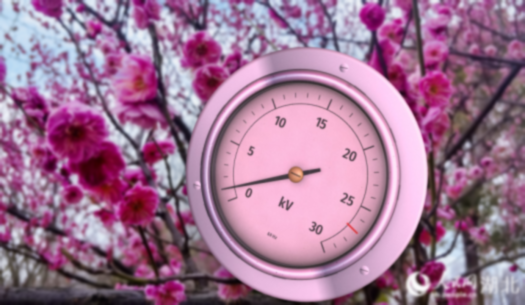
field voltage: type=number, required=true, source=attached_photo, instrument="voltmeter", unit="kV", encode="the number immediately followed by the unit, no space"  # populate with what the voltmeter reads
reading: 1kV
